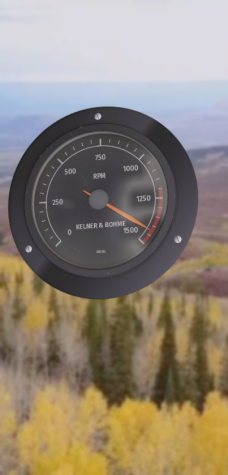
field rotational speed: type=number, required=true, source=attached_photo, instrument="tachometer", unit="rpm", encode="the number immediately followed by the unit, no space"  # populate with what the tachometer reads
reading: 1425rpm
